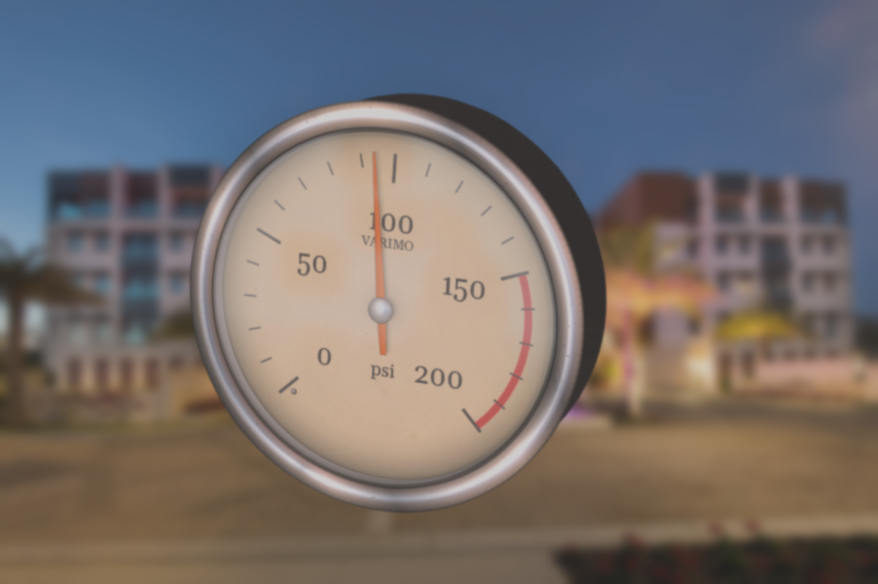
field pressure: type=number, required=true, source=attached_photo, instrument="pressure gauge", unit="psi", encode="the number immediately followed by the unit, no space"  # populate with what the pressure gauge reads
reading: 95psi
